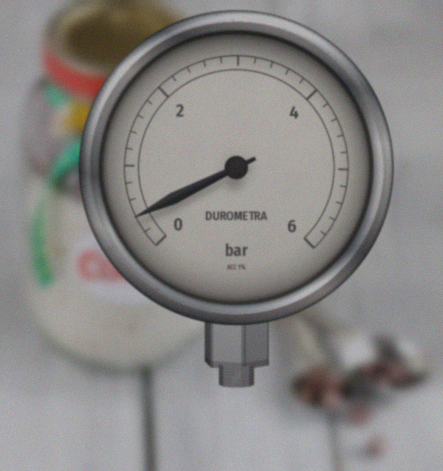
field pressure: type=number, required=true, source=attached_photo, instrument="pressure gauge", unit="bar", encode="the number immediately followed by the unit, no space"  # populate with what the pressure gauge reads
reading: 0.4bar
